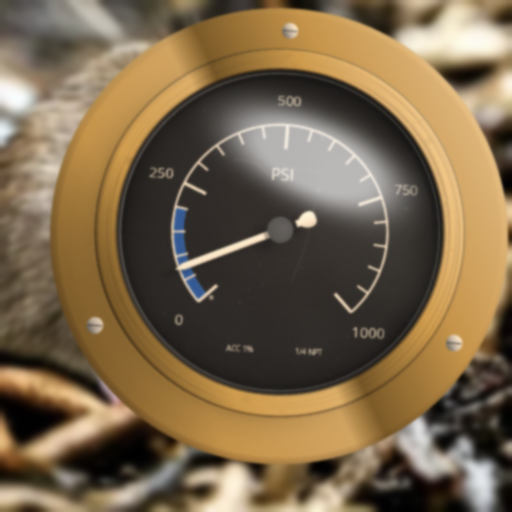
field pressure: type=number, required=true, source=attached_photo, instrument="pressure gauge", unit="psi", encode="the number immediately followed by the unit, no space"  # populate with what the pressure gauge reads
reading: 75psi
